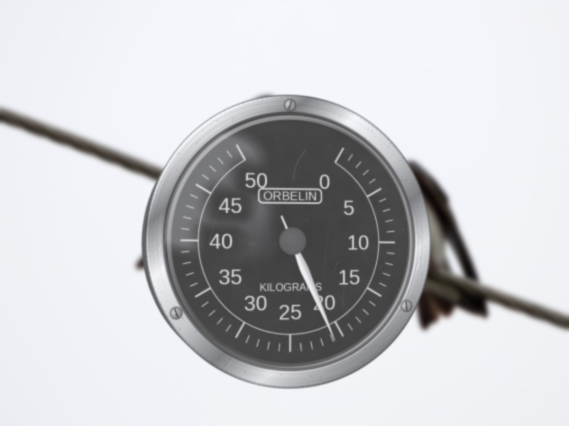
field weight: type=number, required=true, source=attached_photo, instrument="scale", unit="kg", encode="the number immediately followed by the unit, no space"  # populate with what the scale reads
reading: 21kg
